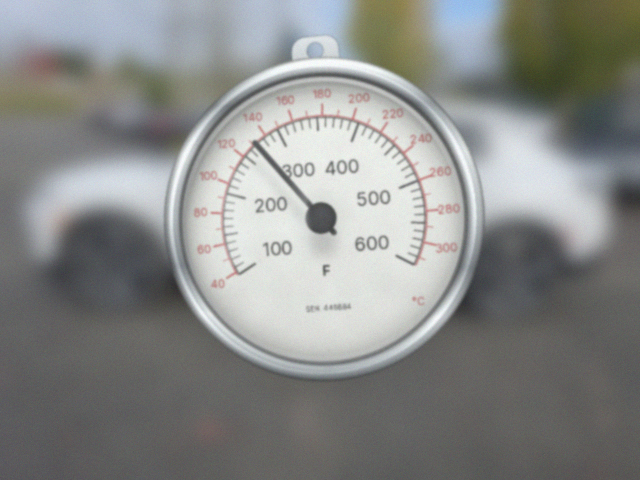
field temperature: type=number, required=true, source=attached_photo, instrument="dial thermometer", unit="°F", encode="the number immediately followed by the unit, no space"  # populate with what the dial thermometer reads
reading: 270°F
